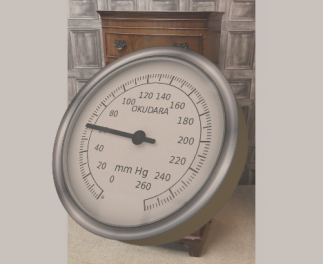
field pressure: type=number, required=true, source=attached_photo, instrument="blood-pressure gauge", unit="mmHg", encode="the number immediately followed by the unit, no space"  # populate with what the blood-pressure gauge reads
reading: 60mmHg
